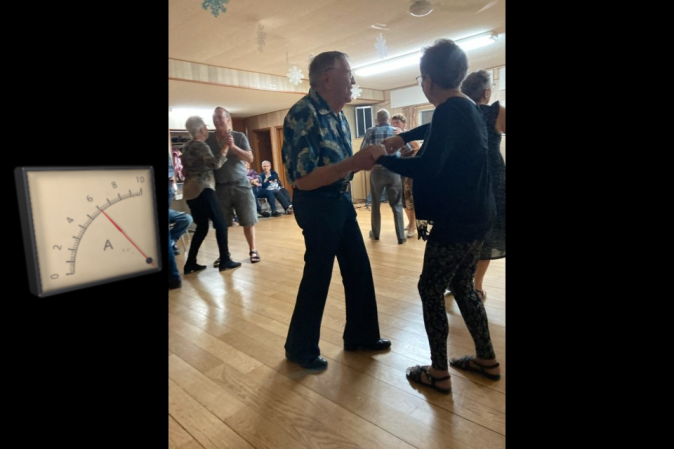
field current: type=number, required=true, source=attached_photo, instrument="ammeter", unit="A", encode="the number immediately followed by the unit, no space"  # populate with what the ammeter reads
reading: 6A
